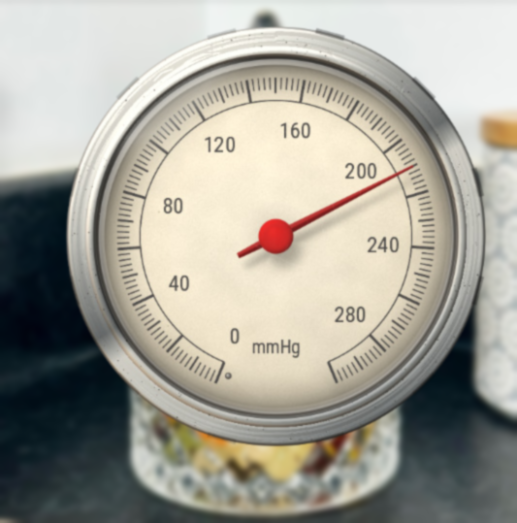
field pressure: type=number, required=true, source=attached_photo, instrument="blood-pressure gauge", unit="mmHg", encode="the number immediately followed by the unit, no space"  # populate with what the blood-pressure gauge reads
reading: 210mmHg
